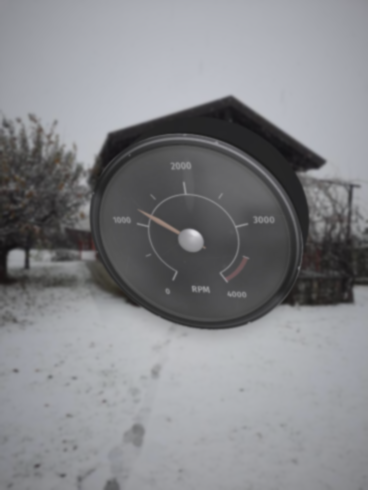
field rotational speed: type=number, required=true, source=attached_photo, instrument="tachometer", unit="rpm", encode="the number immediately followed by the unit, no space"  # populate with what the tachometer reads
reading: 1250rpm
